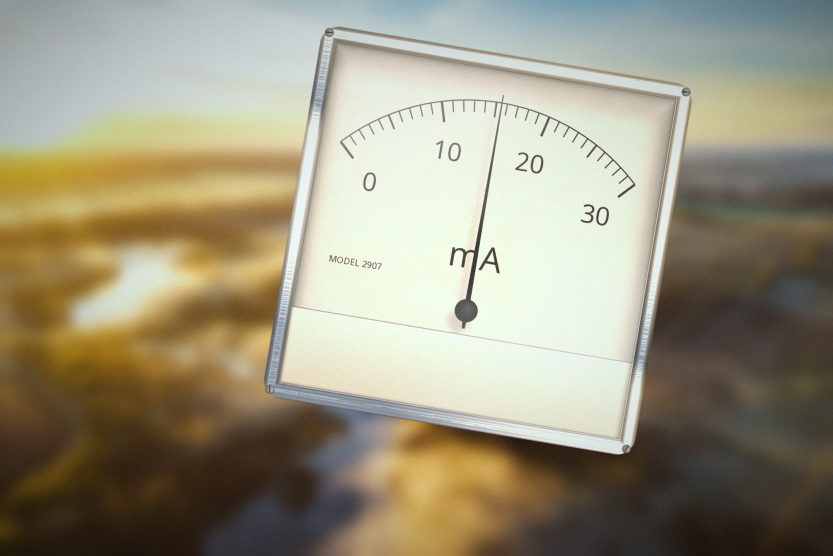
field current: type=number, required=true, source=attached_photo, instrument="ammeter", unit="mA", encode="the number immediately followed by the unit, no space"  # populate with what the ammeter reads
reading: 15.5mA
